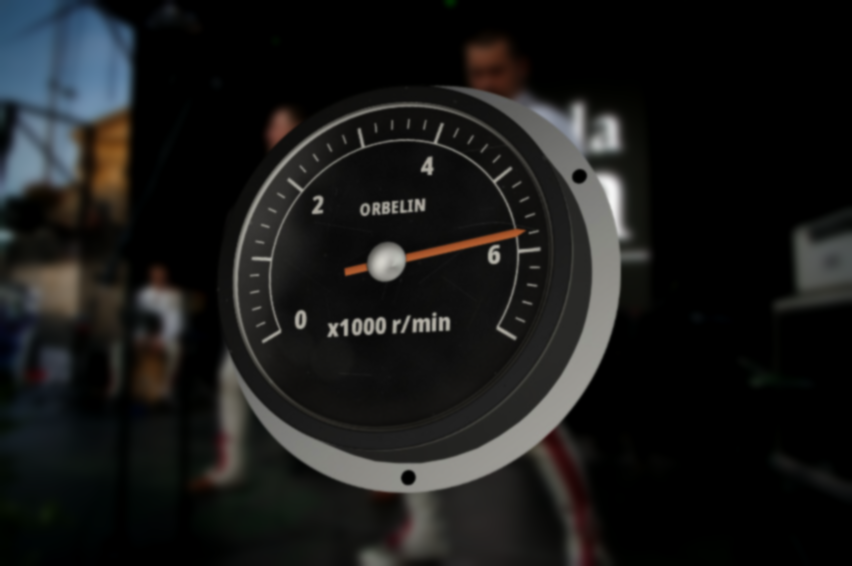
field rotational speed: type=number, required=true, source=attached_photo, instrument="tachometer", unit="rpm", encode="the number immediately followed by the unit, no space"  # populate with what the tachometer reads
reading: 5800rpm
